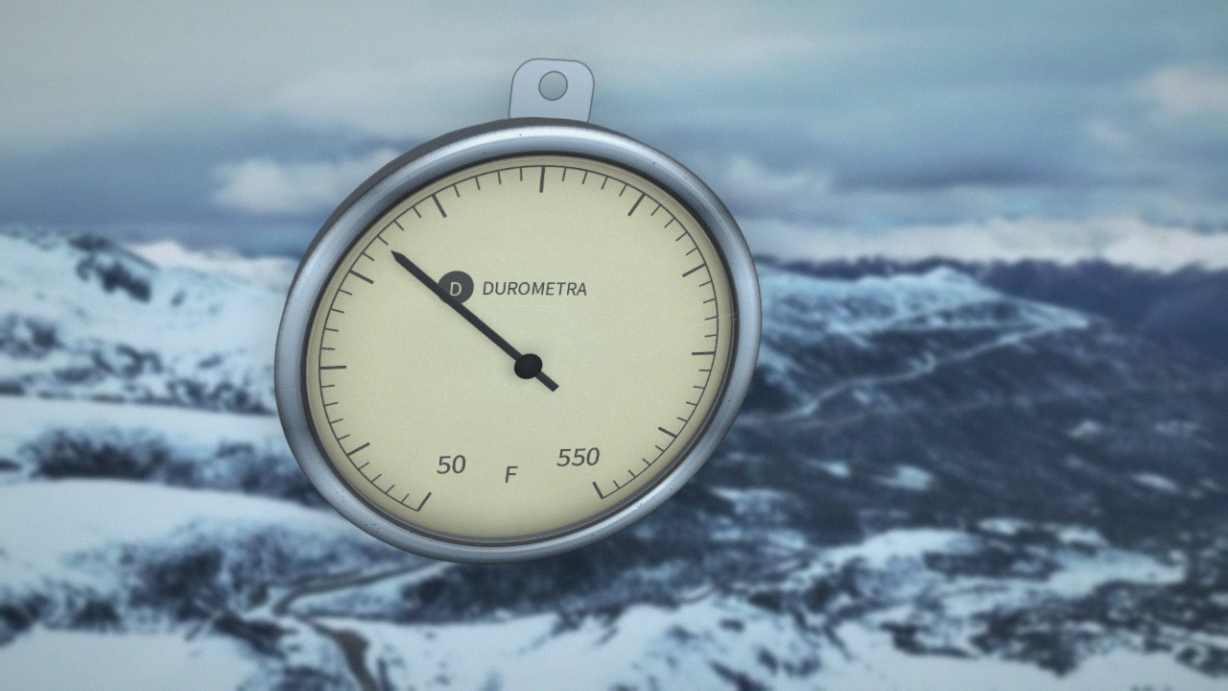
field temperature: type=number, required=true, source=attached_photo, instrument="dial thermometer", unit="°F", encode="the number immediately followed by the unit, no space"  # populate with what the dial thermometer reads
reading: 220°F
